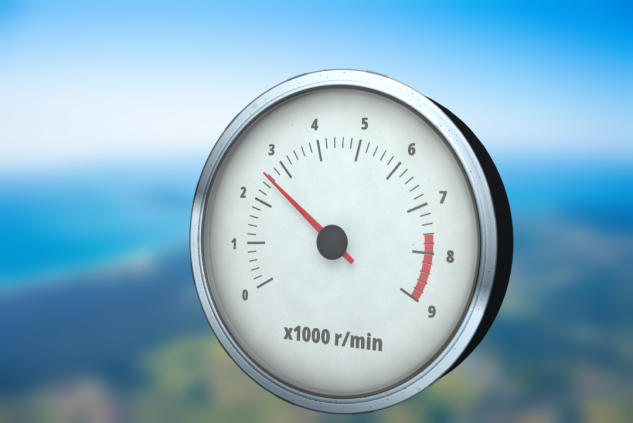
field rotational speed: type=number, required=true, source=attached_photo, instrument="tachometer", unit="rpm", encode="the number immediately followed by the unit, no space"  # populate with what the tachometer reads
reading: 2600rpm
